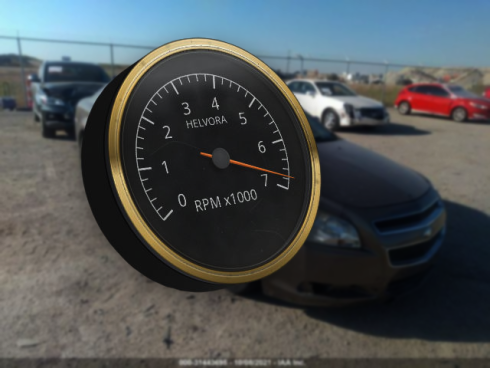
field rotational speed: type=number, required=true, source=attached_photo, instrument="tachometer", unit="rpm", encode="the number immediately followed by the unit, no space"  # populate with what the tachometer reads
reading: 6800rpm
